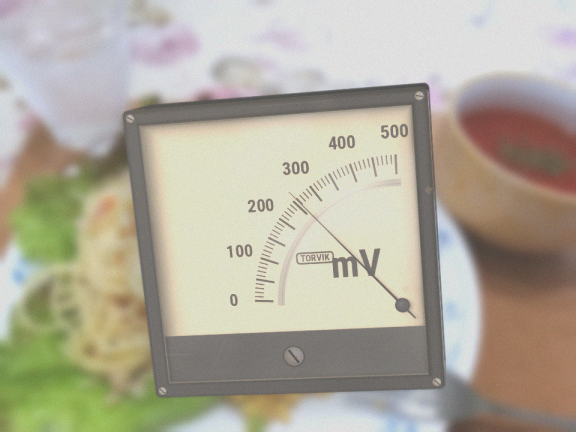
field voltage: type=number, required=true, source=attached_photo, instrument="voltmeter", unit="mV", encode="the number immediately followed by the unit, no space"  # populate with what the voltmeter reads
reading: 260mV
